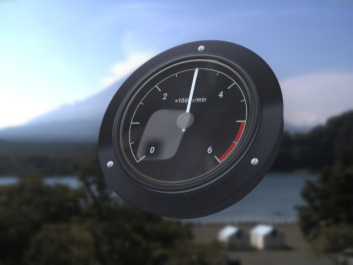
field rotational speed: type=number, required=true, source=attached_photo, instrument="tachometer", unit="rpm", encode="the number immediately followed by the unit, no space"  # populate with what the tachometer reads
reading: 3000rpm
